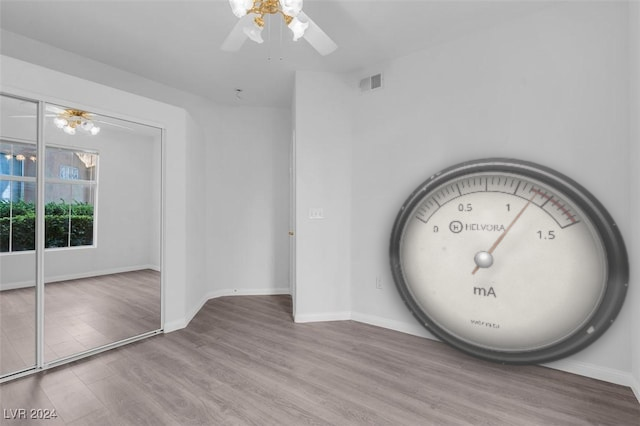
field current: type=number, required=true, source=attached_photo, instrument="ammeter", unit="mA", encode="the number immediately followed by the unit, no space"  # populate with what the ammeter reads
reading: 1.15mA
